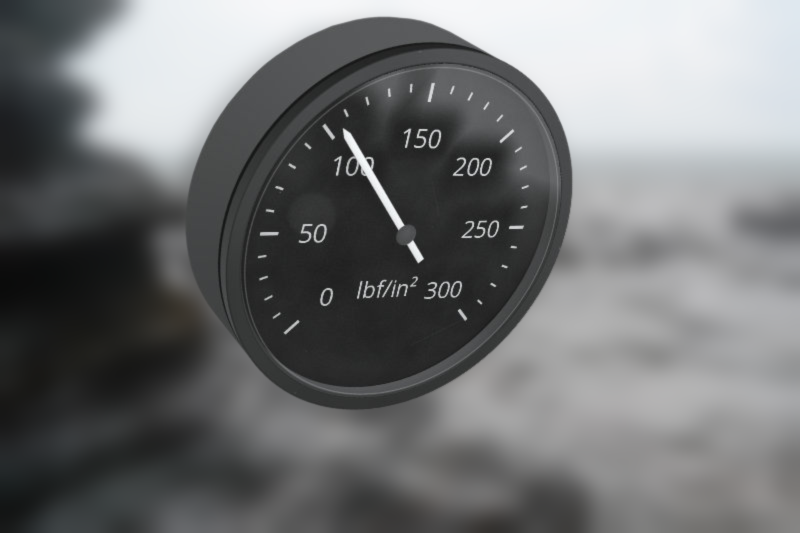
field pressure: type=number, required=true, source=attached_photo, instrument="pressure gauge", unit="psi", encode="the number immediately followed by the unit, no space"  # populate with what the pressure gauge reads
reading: 105psi
